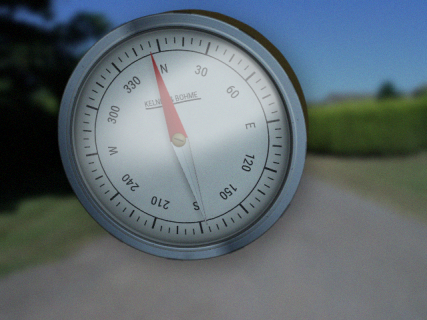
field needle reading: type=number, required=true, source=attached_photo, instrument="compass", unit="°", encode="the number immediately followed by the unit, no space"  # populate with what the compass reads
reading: 355°
